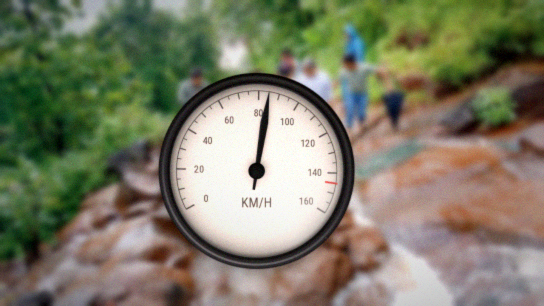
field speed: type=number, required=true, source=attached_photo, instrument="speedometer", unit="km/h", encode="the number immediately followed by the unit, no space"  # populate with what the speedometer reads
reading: 85km/h
